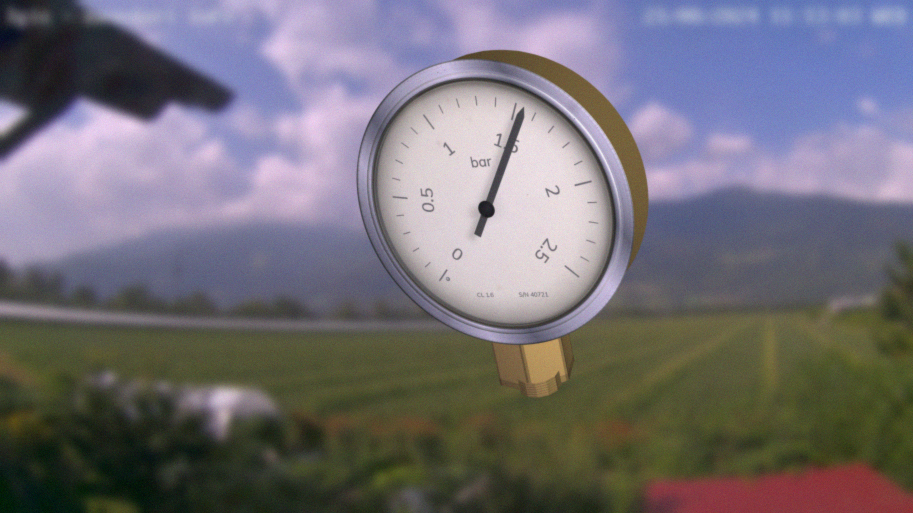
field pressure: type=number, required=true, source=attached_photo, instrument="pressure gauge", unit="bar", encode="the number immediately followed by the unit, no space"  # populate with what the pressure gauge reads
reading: 1.55bar
